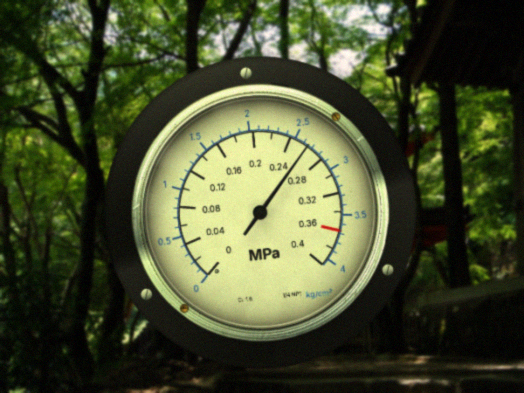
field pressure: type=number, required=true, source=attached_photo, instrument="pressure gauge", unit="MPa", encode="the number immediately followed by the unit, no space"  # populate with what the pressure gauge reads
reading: 0.26MPa
